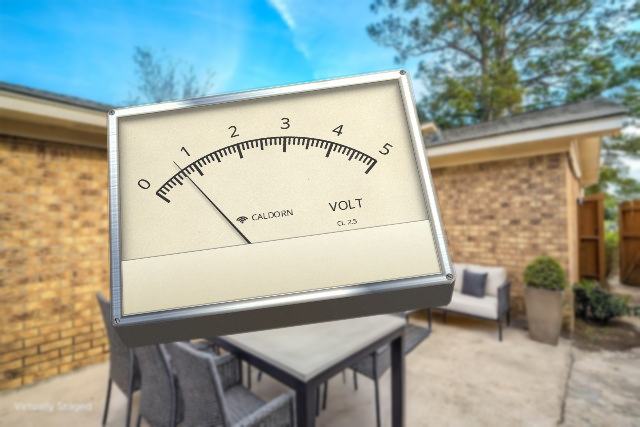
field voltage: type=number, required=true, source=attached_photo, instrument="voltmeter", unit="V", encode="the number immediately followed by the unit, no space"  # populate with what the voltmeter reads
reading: 0.7V
